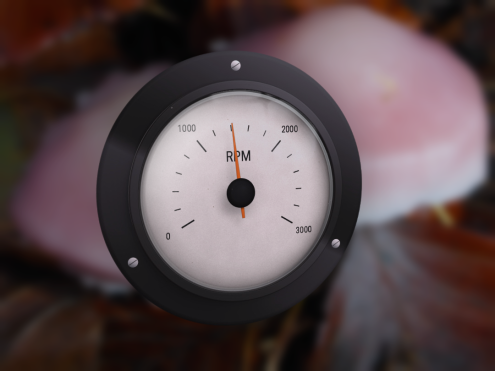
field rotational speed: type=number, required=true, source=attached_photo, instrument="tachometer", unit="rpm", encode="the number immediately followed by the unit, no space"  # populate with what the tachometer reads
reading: 1400rpm
